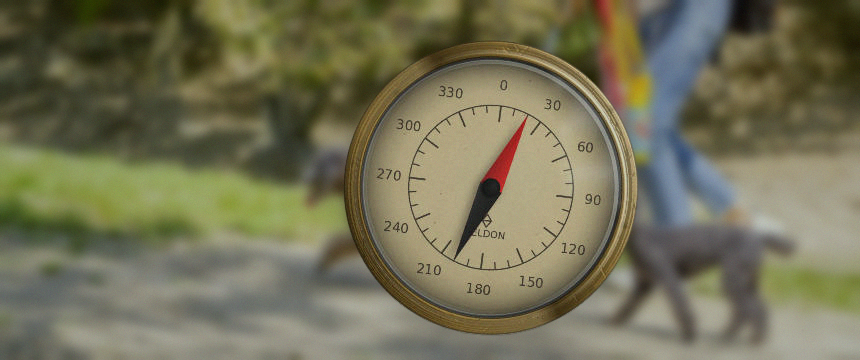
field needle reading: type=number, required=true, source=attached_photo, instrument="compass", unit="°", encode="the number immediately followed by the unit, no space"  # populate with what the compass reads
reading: 20°
